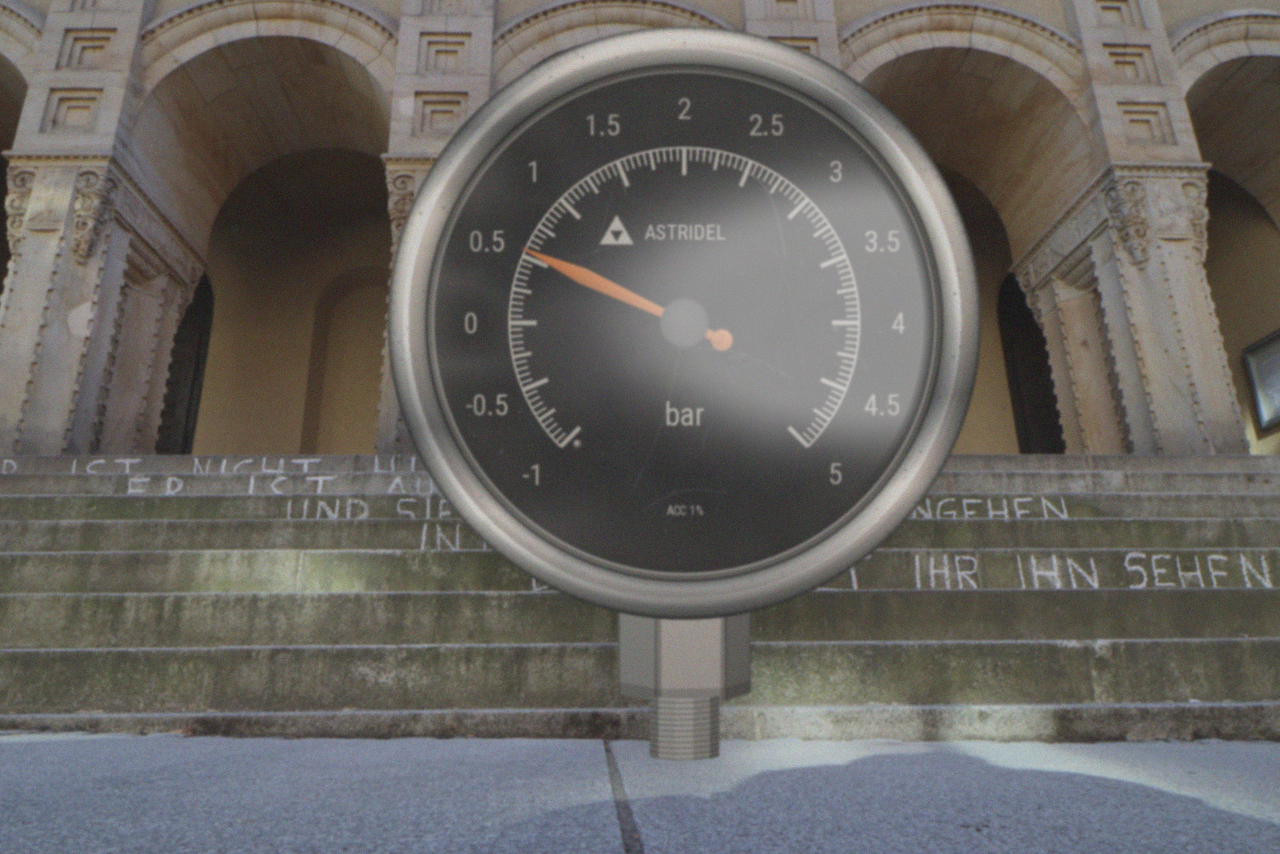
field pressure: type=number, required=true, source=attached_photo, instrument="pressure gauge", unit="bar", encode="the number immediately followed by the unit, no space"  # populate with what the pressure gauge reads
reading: 0.55bar
